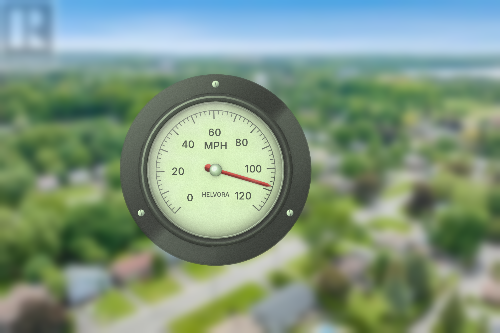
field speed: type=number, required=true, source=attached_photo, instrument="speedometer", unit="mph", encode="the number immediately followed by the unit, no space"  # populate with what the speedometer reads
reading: 108mph
